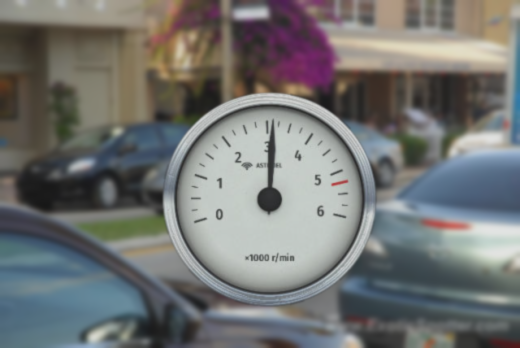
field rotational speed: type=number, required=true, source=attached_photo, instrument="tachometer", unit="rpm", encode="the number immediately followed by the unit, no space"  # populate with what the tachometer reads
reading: 3125rpm
